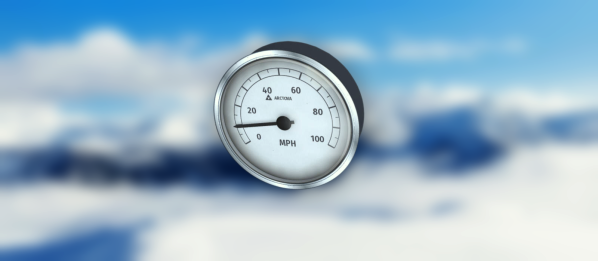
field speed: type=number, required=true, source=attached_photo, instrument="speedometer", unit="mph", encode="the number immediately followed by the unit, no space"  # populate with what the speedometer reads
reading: 10mph
